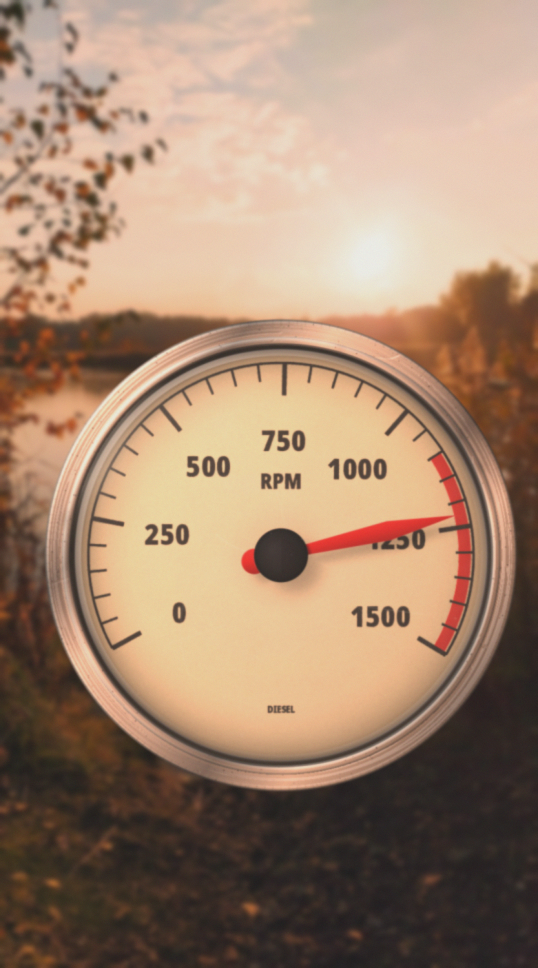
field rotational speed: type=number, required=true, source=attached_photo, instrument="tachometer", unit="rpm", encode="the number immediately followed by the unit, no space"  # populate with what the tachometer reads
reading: 1225rpm
